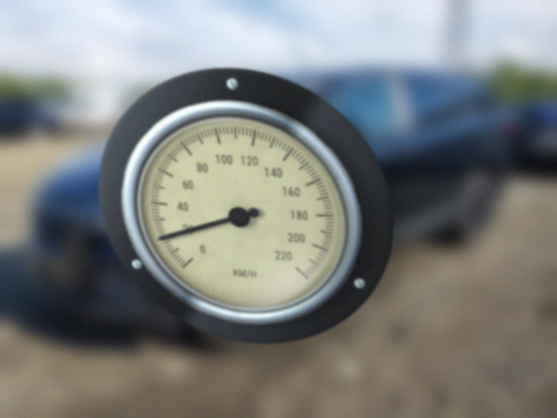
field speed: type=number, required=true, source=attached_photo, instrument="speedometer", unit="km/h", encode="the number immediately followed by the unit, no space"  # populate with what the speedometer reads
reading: 20km/h
